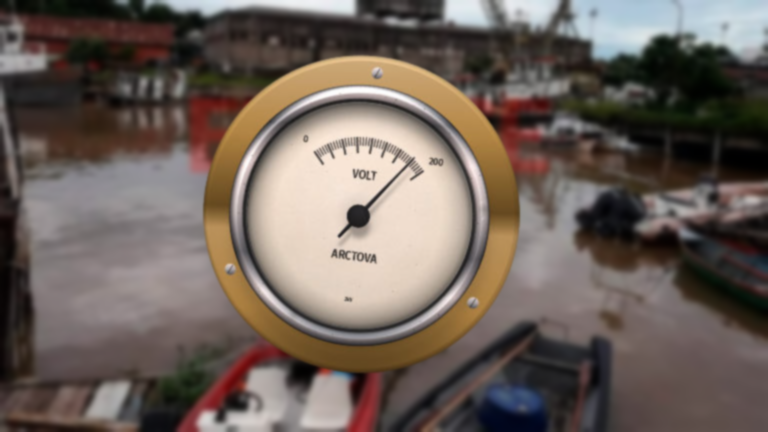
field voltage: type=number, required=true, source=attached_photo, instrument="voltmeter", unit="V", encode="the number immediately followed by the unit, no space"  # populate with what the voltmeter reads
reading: 175V
